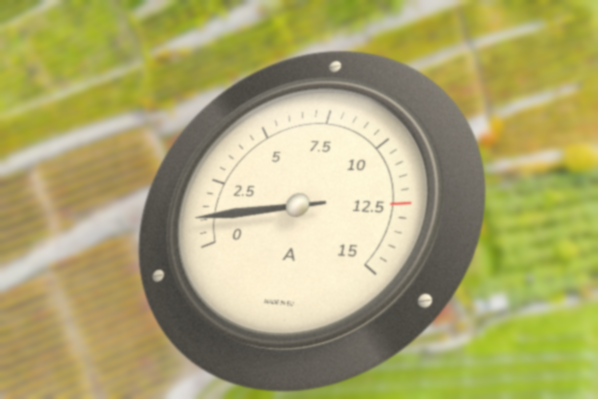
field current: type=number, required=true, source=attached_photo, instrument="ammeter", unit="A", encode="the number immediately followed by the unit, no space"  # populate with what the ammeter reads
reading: 1A
